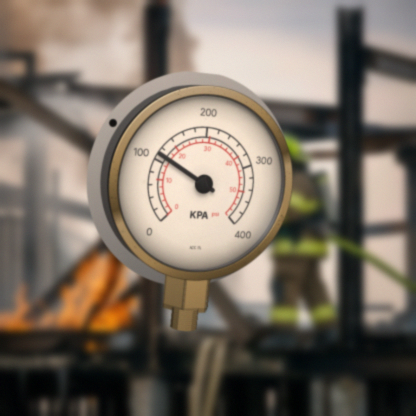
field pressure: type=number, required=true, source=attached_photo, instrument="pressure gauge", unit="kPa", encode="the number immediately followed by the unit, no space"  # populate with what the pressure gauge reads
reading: 110kPa
